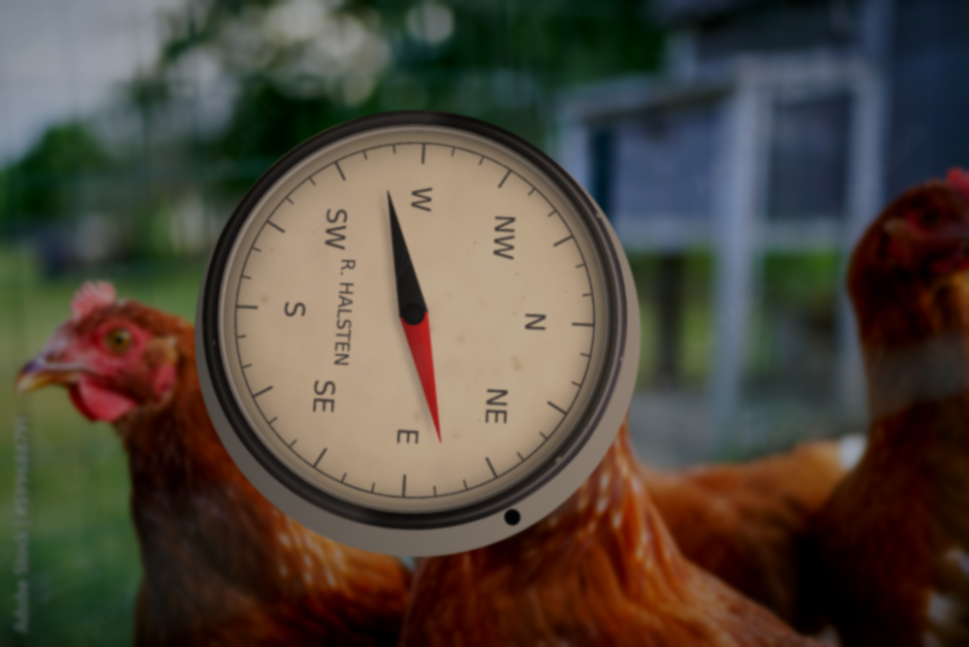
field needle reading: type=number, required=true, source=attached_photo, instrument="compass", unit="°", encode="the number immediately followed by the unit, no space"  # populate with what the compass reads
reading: 75°
